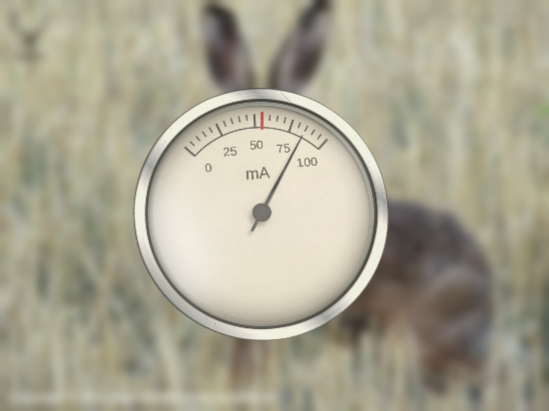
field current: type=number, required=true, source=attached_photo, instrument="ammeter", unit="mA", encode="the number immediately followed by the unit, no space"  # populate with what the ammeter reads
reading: 85mA
